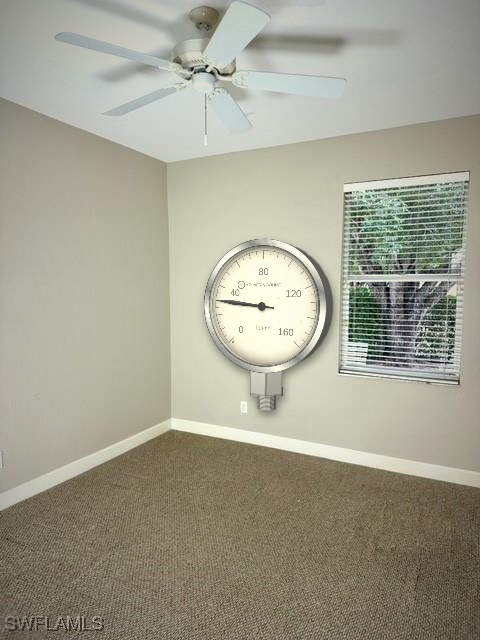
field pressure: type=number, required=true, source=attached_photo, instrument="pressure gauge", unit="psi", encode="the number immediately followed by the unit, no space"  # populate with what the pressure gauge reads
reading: 30psi
